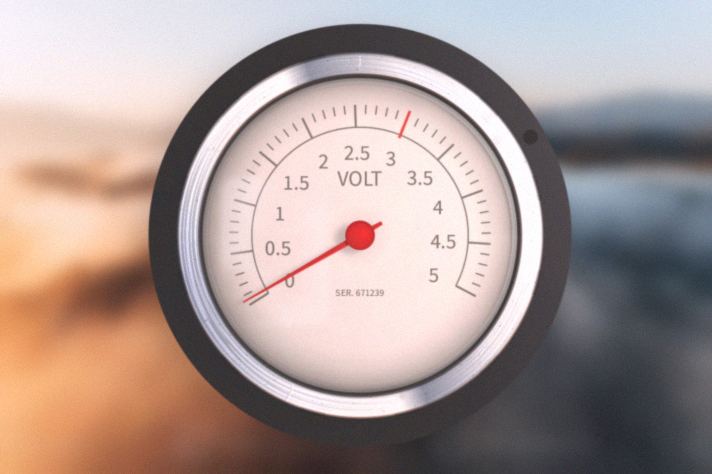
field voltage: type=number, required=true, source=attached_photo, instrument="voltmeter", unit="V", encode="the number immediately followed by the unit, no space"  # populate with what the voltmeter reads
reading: 0.05V
